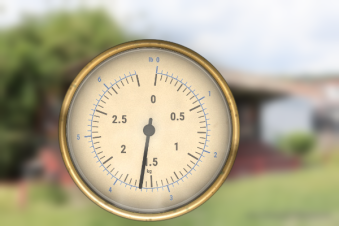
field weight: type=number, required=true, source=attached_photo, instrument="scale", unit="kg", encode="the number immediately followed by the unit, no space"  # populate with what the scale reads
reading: 1.6kg
